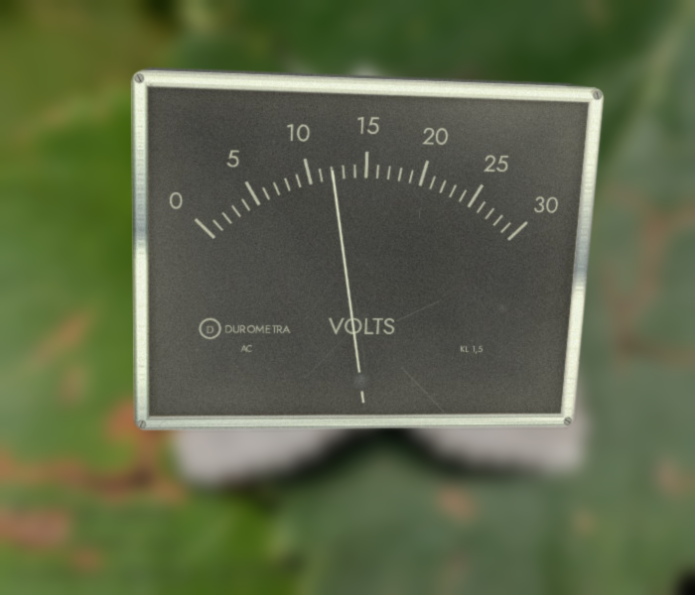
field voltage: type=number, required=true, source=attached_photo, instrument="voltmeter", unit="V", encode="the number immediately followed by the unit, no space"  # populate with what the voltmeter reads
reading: 12V
